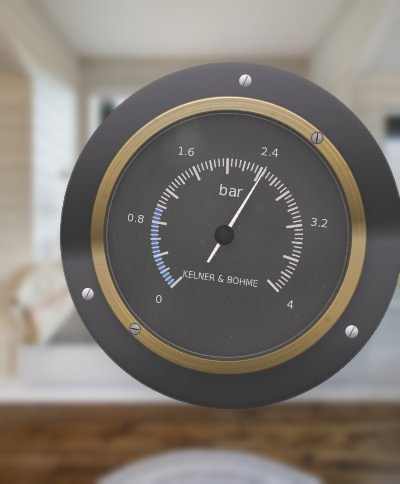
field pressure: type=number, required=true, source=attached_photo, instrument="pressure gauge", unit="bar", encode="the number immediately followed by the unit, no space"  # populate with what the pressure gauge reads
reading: 2.45bar
